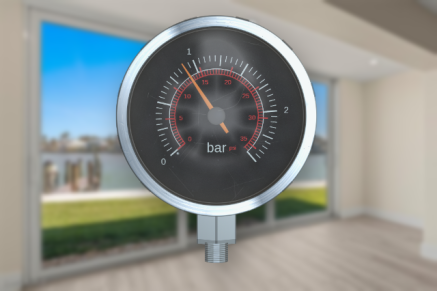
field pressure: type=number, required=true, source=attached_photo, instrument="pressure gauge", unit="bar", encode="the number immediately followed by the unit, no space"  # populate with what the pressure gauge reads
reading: 0.9bar
